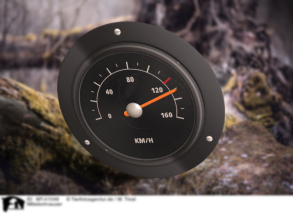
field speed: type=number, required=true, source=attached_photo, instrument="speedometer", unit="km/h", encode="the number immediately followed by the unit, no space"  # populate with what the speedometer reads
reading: 130km/h
